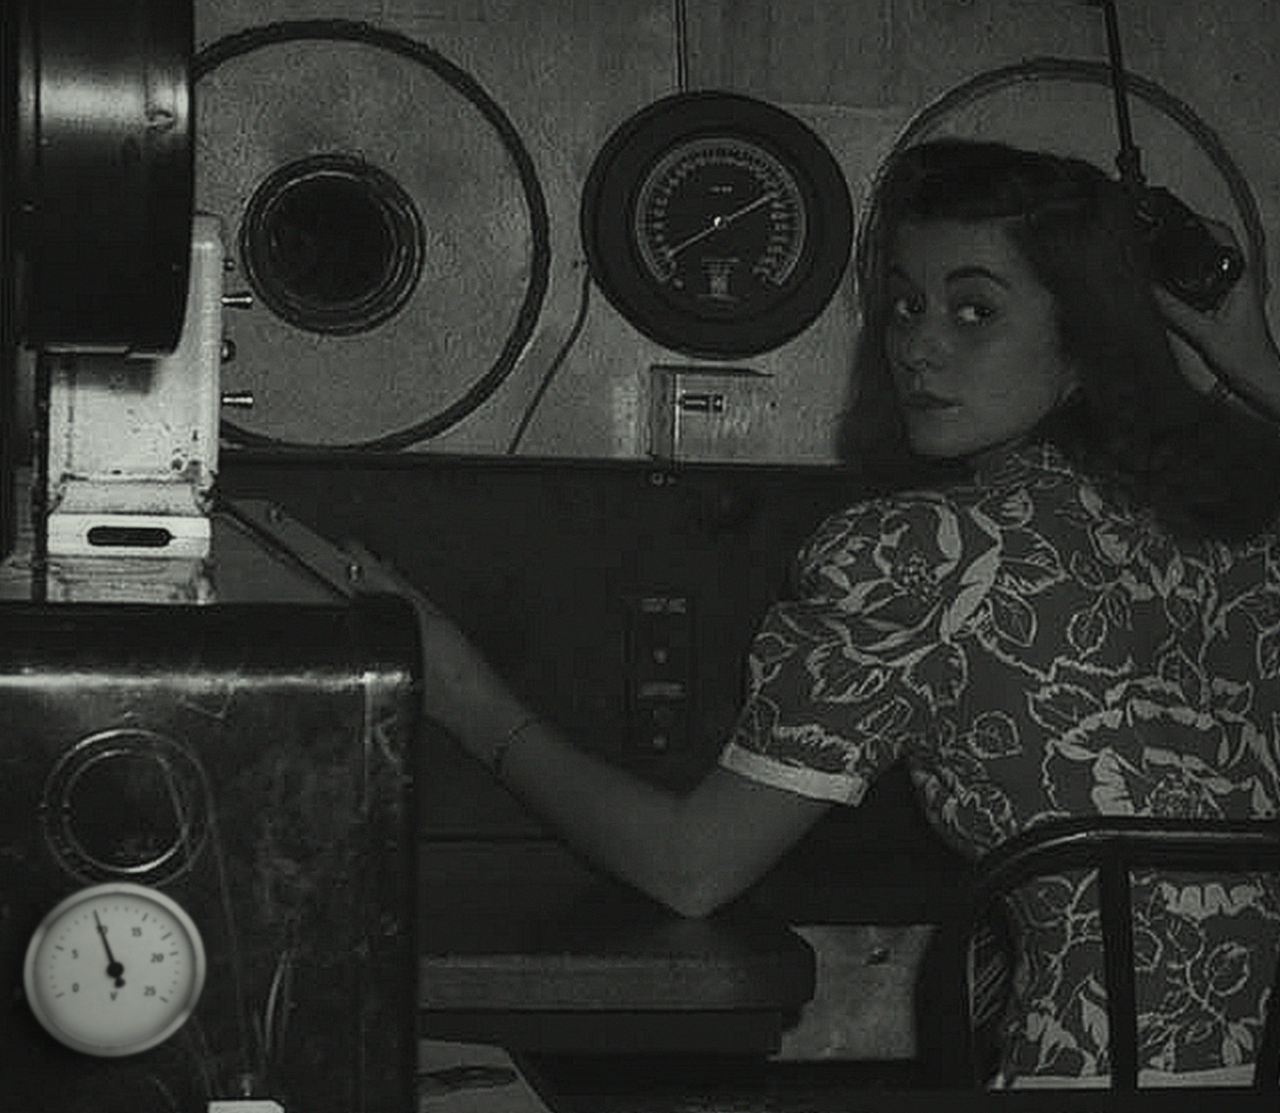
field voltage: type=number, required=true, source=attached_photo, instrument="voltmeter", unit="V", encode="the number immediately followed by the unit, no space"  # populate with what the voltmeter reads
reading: 10V
